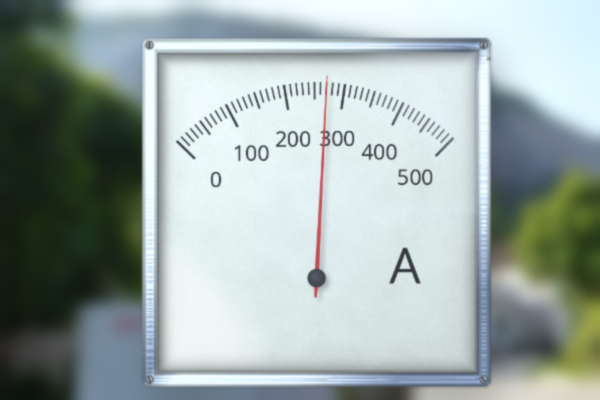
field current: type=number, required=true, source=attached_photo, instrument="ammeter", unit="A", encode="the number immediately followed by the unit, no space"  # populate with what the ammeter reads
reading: 270A
